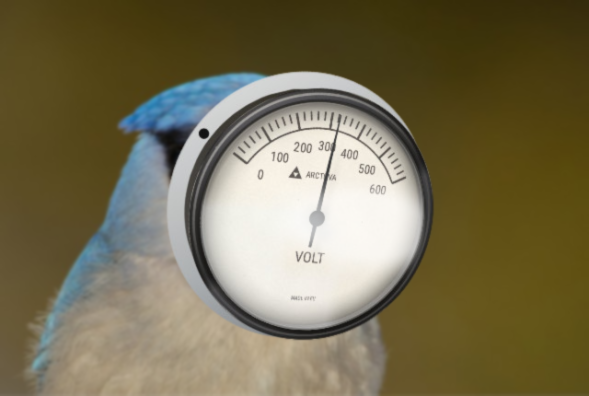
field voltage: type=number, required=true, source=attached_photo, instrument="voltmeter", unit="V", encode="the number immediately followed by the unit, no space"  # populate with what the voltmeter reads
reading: 320V
